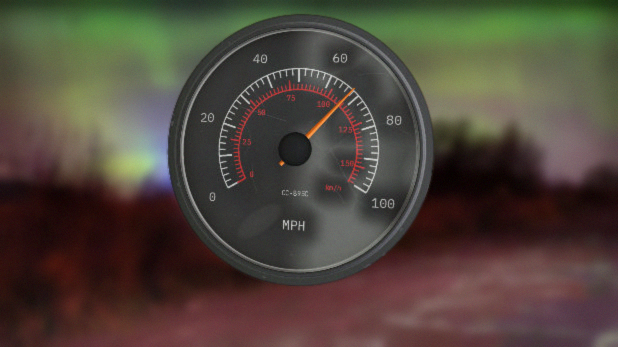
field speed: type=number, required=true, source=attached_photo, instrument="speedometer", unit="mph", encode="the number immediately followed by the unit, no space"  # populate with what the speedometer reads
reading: 68mph
